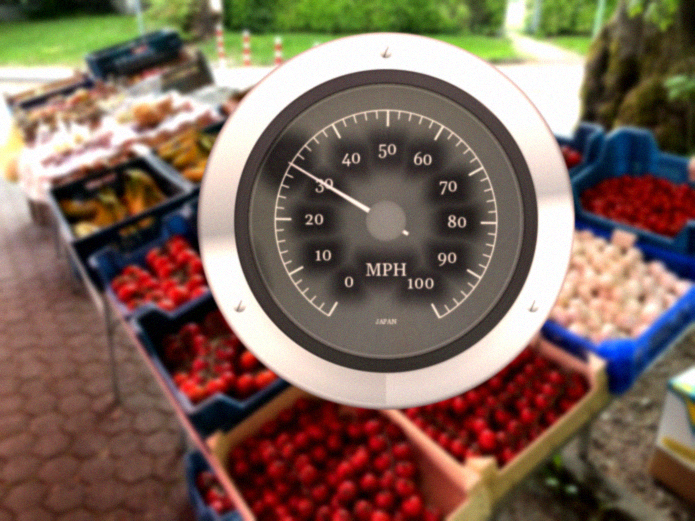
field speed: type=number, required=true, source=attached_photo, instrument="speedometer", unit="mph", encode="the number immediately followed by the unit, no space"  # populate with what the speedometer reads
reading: 30mph
